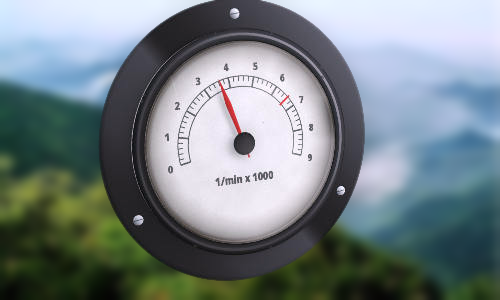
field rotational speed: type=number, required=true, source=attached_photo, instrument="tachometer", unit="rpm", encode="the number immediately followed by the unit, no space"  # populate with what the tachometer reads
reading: 3600rpm
